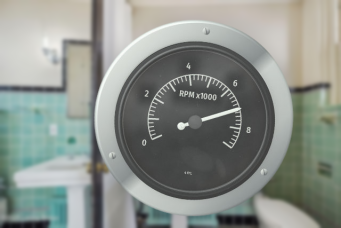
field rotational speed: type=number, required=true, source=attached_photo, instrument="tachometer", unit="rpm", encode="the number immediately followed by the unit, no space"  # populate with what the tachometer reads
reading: 7000rpm
